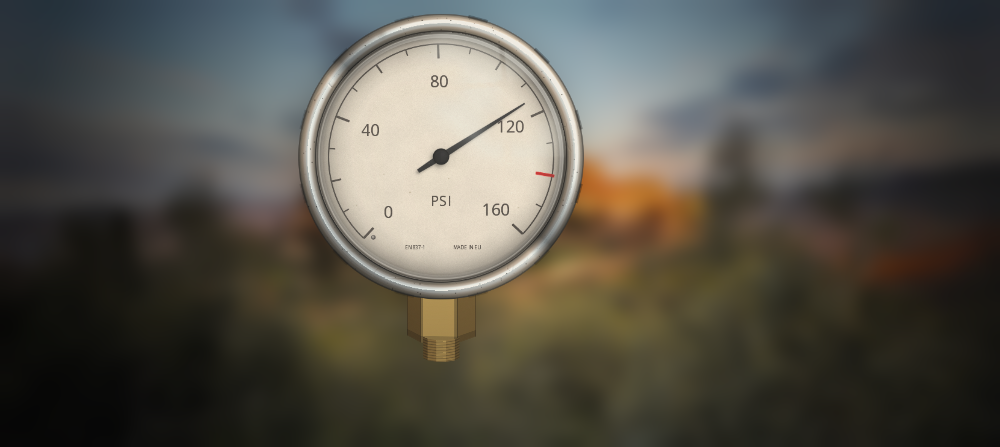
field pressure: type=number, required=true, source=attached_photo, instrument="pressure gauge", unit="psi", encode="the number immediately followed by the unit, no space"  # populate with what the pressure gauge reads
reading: 115psi
